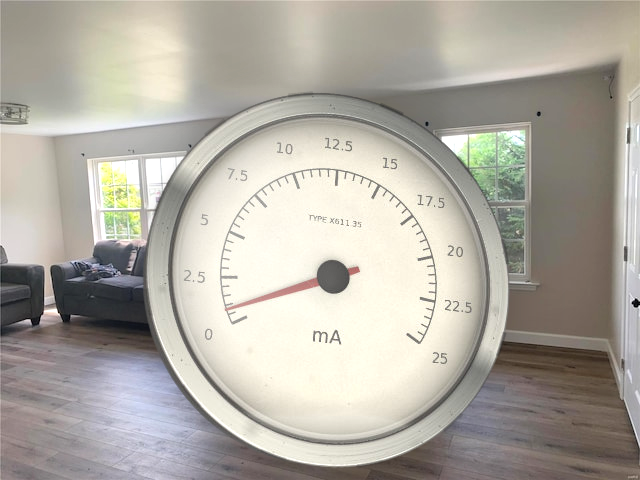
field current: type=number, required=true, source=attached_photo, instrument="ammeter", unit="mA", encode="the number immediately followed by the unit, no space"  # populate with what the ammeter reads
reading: 0.75mA
